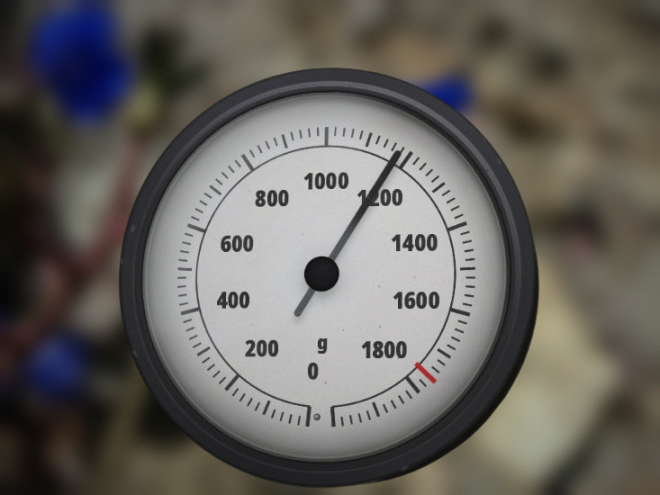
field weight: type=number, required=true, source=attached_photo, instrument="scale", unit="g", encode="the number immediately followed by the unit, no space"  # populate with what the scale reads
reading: 1180g
